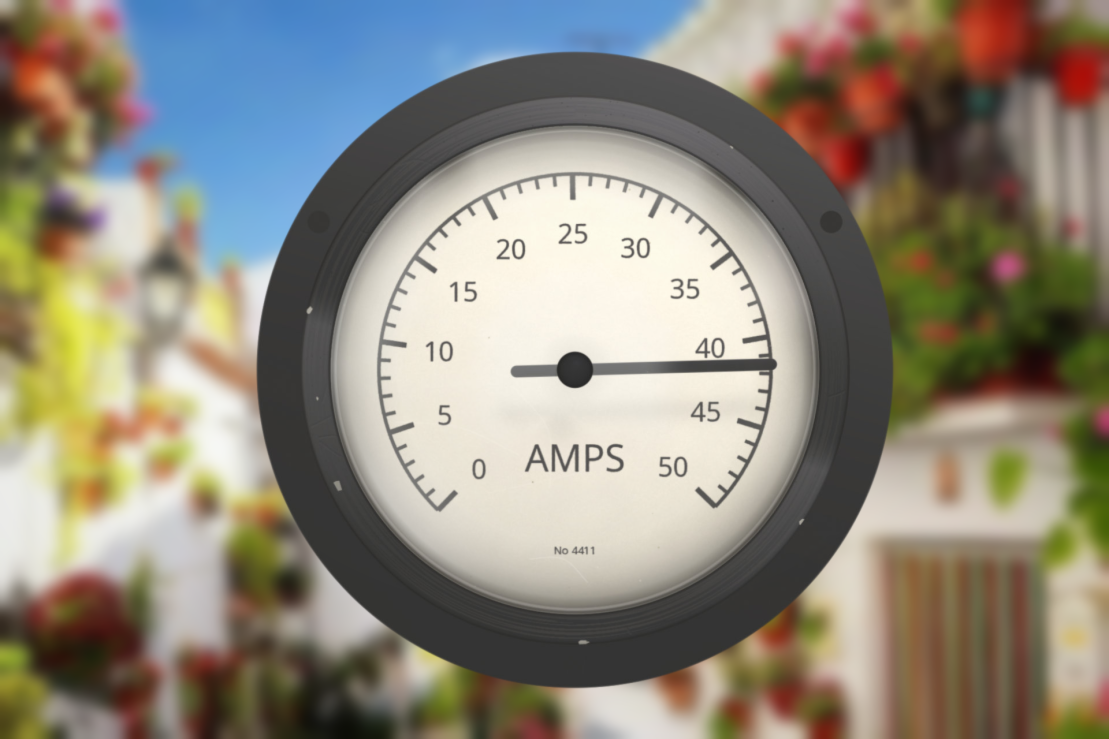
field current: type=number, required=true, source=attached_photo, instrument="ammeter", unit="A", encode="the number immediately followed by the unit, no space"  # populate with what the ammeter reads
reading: 41.5A
